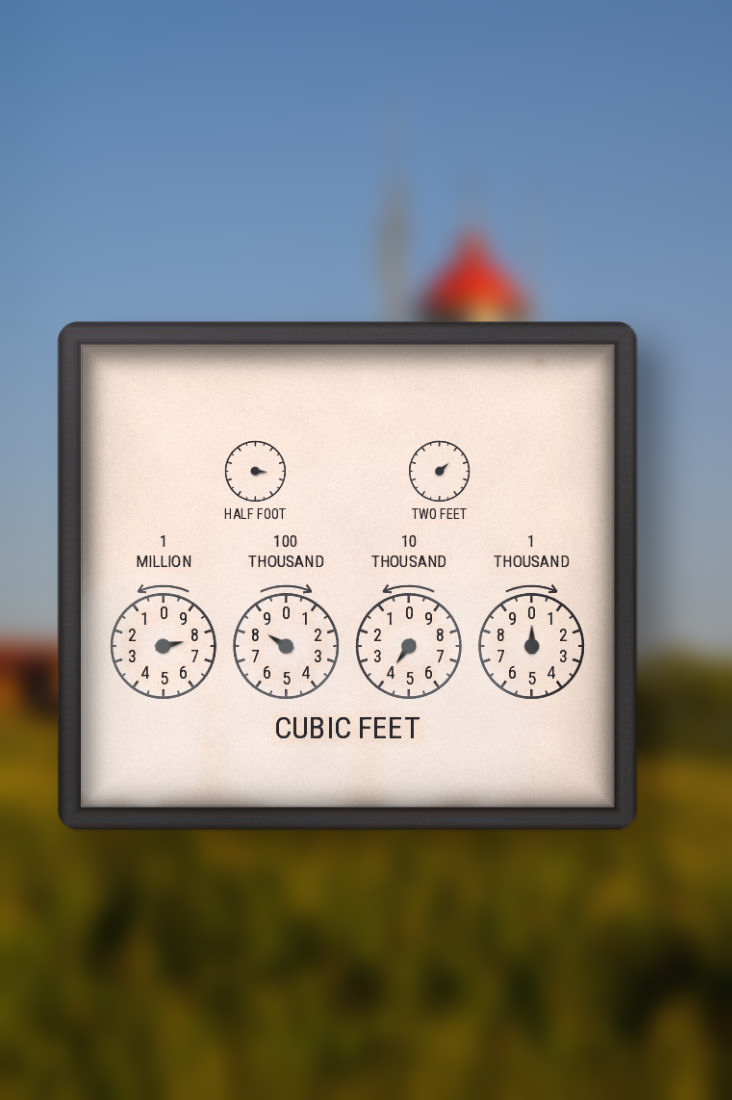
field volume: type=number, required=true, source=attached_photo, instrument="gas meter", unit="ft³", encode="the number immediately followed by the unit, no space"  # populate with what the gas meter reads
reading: 784000ft³
